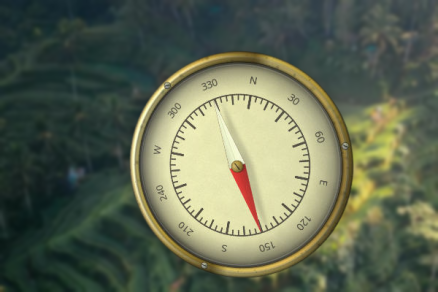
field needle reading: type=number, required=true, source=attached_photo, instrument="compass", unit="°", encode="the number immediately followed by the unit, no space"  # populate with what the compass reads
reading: 150°
